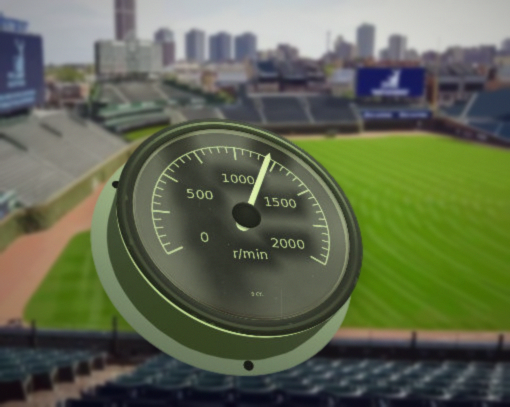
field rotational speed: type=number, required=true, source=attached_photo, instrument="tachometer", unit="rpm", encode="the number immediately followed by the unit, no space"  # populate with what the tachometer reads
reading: 1200rpm
